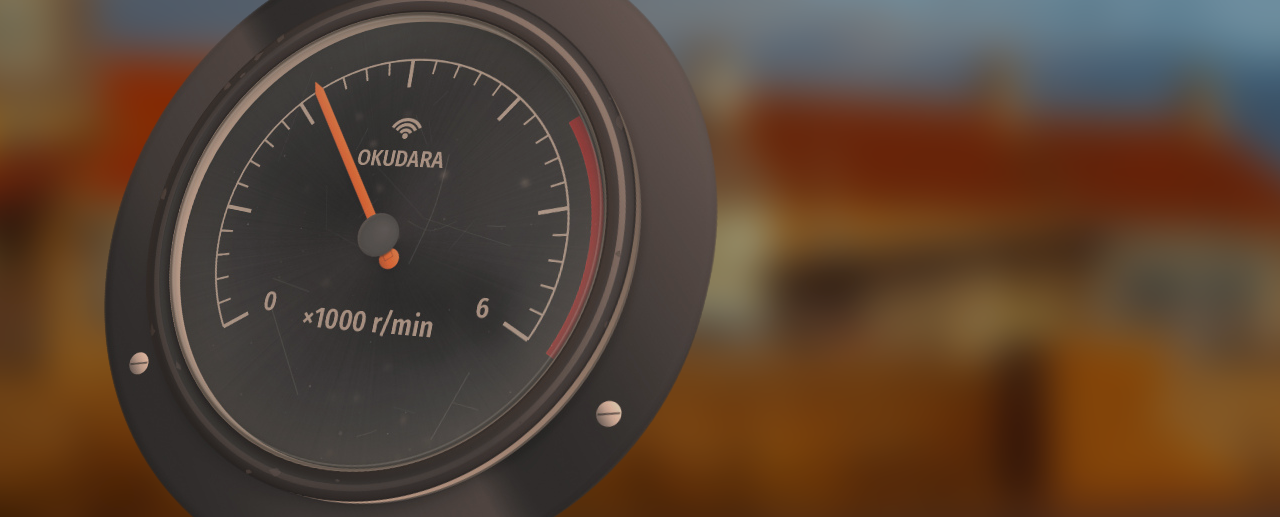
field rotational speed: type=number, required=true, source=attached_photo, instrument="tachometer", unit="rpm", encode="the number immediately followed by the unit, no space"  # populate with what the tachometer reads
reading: 2200rpm
